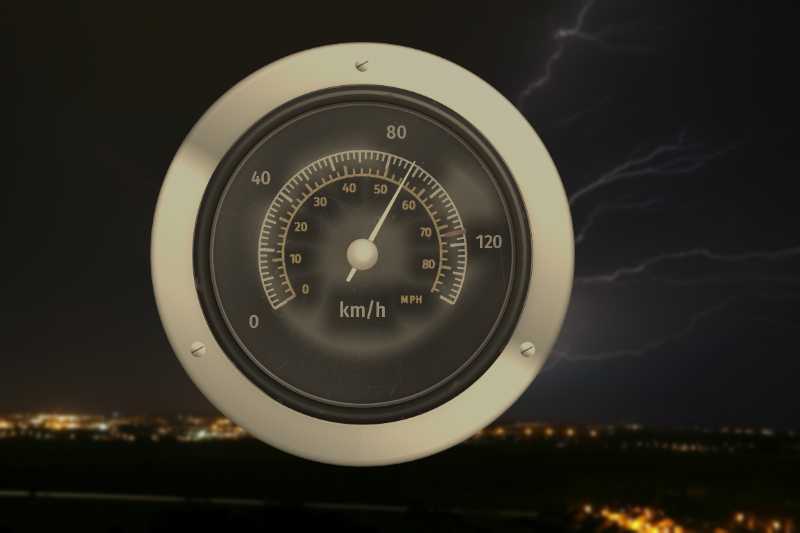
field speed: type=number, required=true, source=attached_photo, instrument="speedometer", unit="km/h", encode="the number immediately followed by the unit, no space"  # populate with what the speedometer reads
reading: 88km/h
